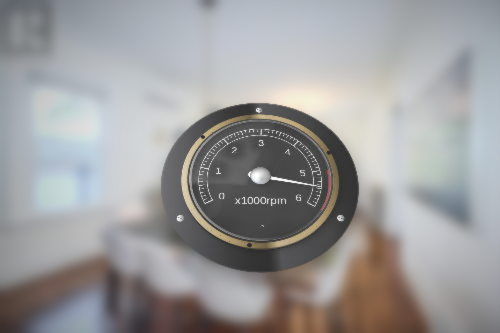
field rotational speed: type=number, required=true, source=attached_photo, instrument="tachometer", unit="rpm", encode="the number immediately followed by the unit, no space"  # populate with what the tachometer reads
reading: 5500rpm
